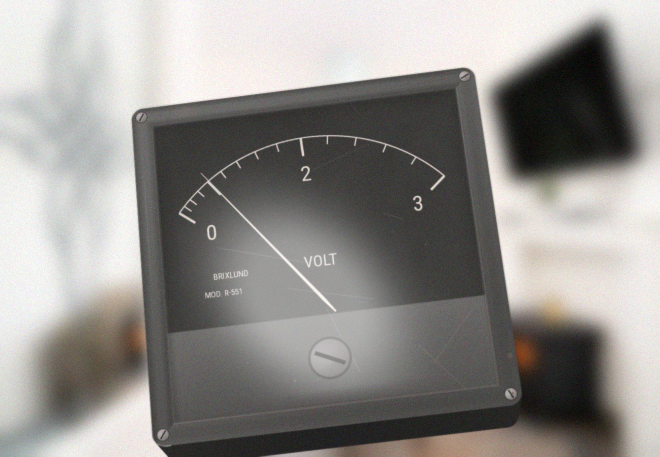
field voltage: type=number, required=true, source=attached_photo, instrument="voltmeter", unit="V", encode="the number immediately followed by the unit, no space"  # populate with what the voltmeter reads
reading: 1V
